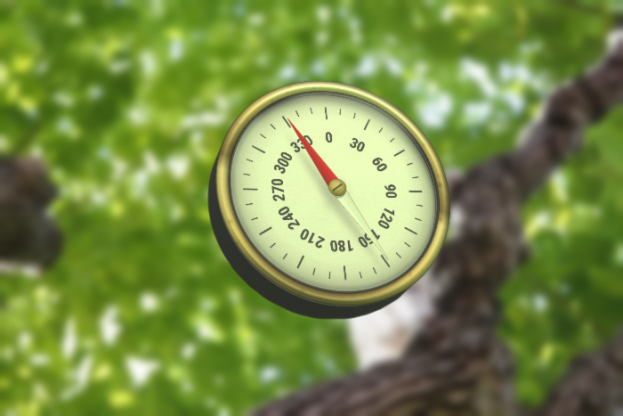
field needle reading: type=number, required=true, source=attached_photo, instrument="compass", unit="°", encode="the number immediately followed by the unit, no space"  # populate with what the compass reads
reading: 330°
